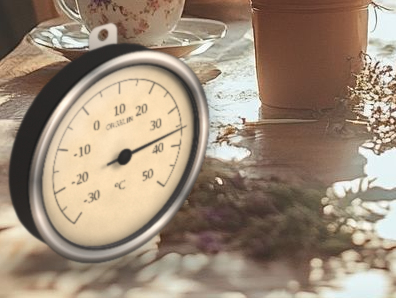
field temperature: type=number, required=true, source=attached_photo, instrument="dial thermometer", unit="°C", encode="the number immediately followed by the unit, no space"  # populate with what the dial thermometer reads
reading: 35°C
